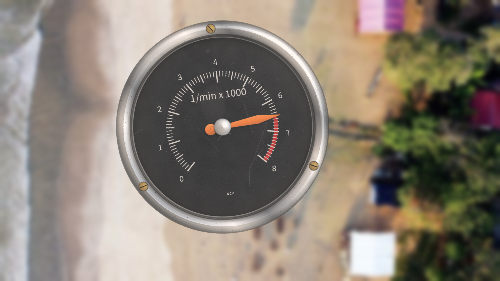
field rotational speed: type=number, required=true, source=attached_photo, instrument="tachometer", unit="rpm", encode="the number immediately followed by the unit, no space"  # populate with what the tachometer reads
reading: 6500rpm
